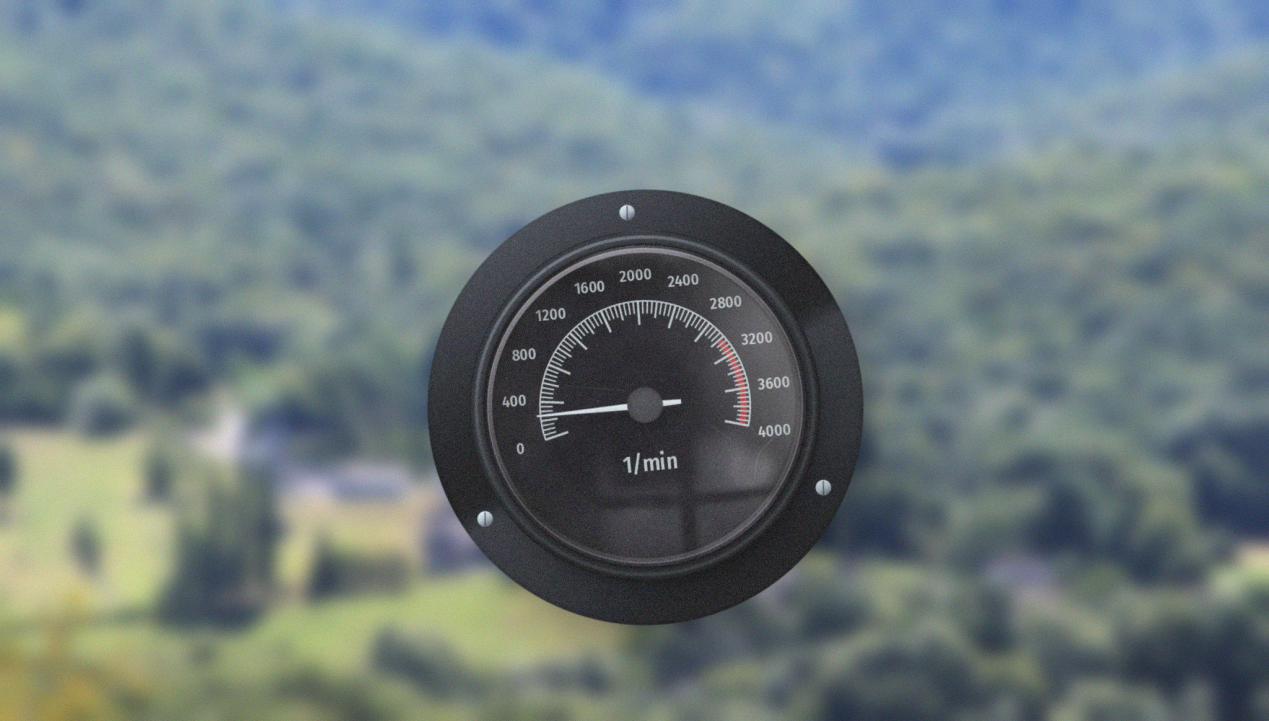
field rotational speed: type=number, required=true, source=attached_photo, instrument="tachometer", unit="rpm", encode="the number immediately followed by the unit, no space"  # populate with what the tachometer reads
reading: 250rpm
